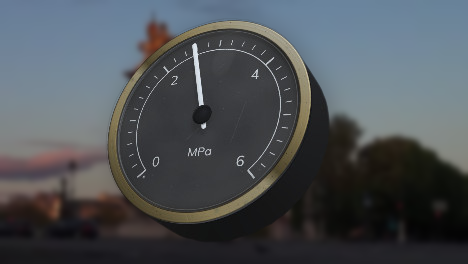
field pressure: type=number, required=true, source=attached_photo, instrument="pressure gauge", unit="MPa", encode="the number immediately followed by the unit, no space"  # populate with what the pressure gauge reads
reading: 2.6MPa
